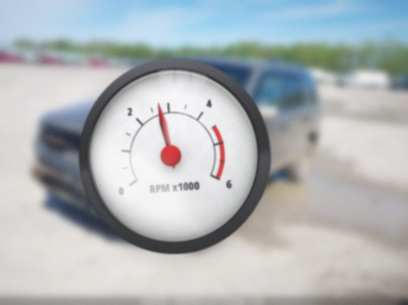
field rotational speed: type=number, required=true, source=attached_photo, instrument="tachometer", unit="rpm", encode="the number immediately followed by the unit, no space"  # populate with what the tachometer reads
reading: 2750rpm
